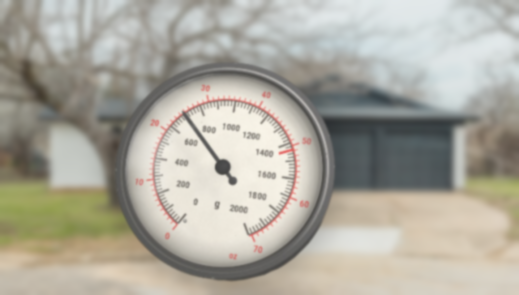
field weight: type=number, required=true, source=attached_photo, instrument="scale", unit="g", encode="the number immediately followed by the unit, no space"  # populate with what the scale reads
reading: 700g
